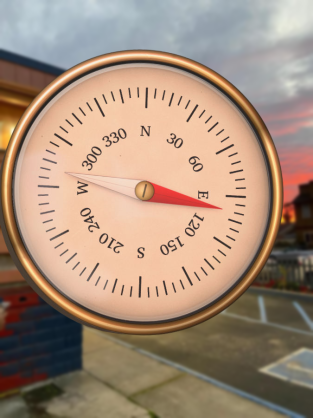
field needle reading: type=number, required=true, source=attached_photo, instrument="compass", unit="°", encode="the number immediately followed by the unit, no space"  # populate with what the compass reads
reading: 100°
